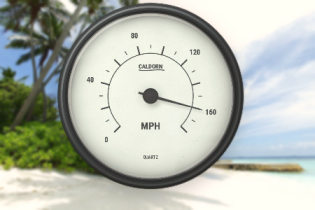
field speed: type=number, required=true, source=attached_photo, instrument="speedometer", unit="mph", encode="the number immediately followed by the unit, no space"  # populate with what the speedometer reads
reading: 160mph
